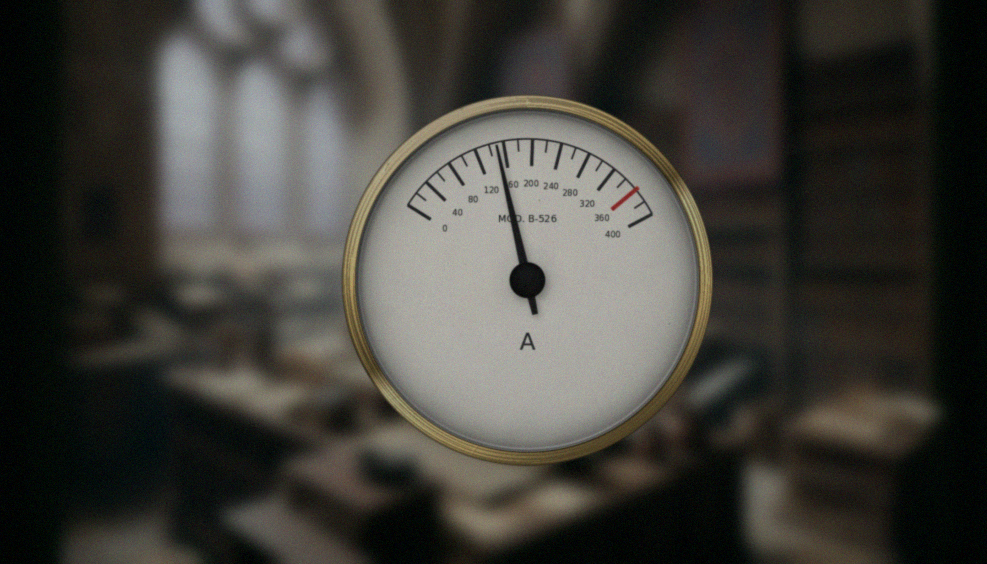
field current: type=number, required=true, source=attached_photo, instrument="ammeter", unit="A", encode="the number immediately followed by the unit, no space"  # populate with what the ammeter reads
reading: 150A
